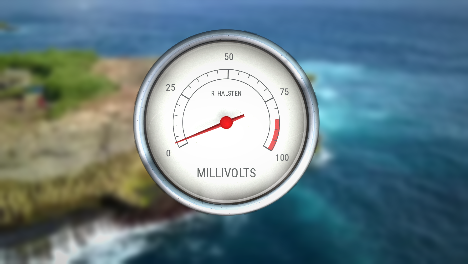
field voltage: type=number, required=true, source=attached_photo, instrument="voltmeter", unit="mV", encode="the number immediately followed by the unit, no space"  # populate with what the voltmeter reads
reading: 2.5mV
